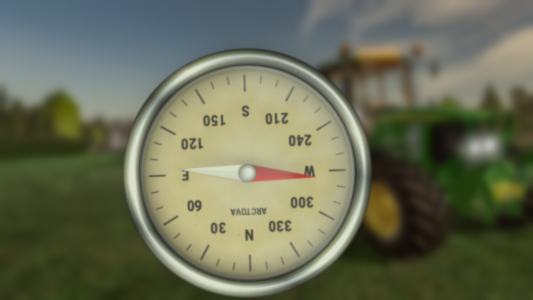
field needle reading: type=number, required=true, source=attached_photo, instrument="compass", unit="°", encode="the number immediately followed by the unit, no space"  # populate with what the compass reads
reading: 275°
